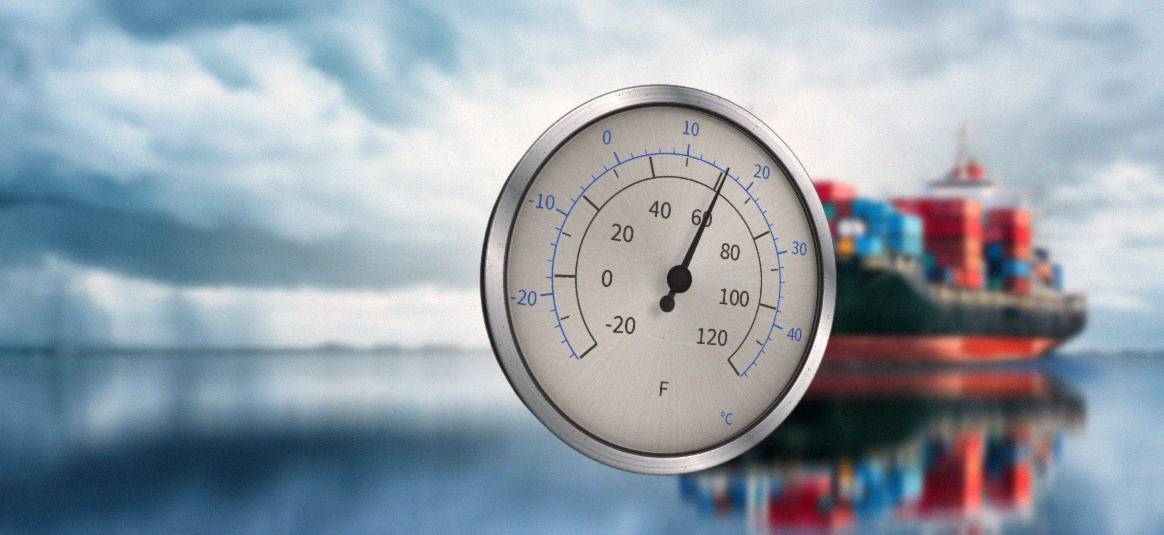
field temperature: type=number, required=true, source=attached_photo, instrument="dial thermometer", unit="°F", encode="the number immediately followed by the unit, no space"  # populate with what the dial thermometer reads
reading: 60°F
